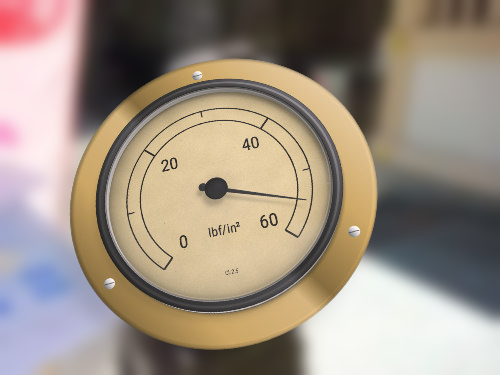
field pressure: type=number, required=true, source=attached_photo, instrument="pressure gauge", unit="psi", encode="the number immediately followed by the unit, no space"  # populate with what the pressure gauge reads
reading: 55psi
